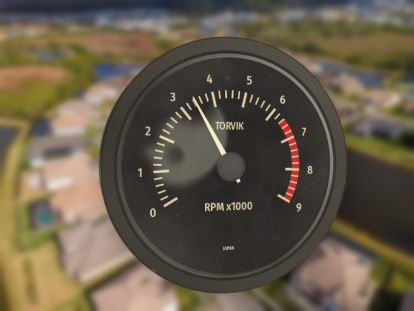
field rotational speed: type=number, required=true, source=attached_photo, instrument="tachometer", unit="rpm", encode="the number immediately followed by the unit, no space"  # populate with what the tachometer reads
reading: 3400rpm
